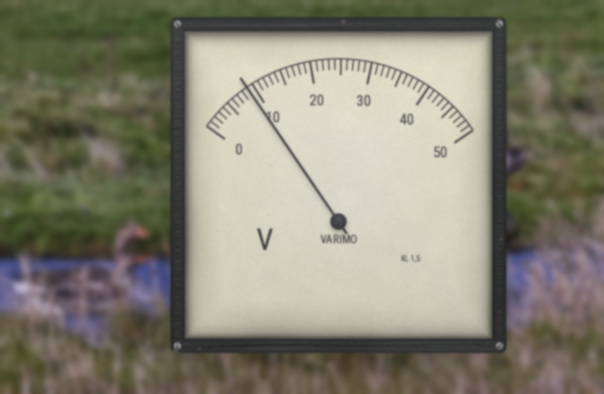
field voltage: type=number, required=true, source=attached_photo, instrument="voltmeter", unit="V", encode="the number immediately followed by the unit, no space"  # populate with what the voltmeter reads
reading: 9V
